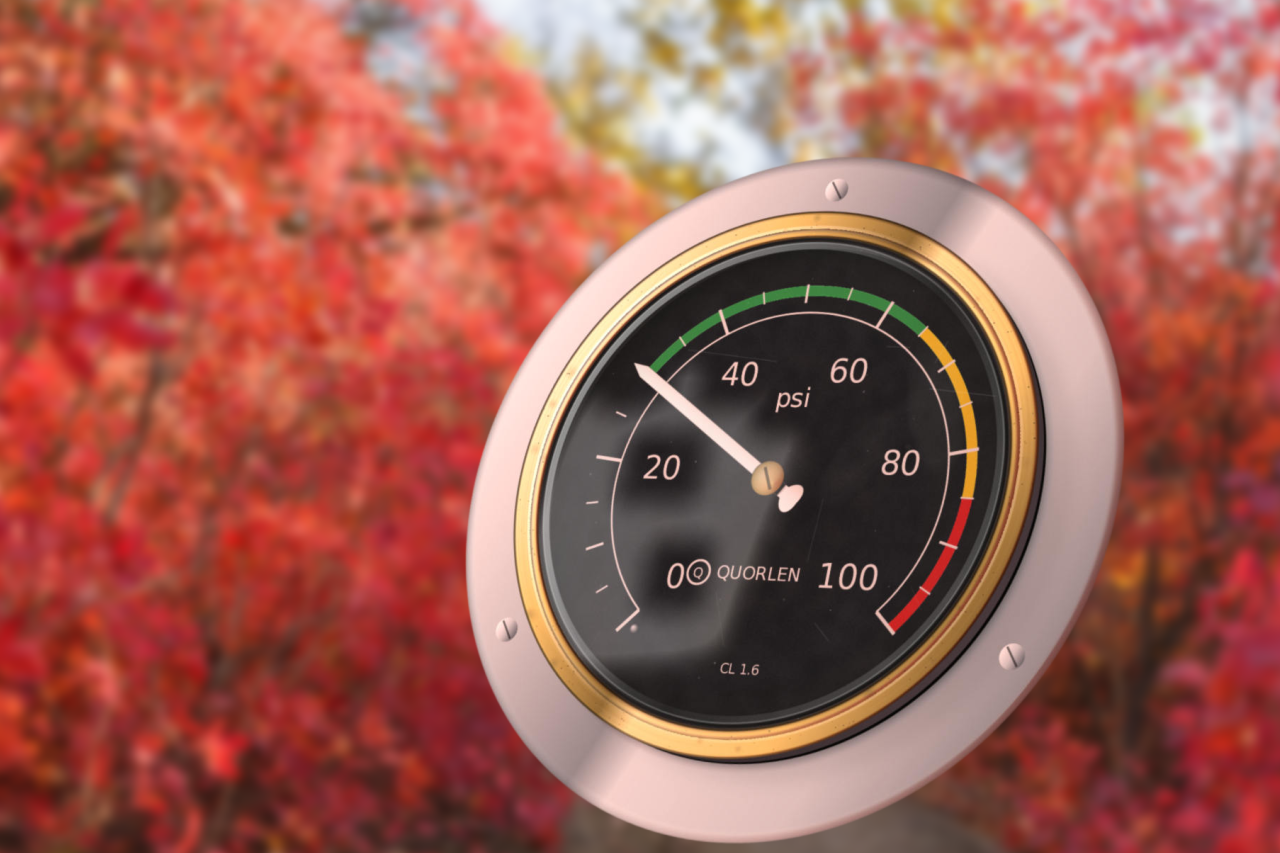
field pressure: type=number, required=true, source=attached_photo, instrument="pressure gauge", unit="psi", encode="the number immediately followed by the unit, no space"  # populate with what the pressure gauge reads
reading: 30psi
